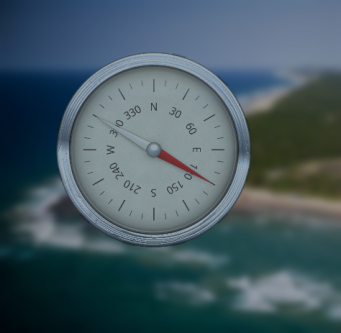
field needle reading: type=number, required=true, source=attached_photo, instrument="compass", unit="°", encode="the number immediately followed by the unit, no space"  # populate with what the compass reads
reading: 120°
